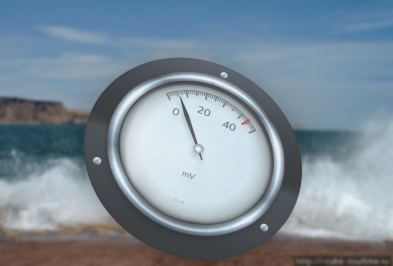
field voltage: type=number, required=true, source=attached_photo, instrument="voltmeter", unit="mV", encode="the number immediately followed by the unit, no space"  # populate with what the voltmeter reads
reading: 5mV
